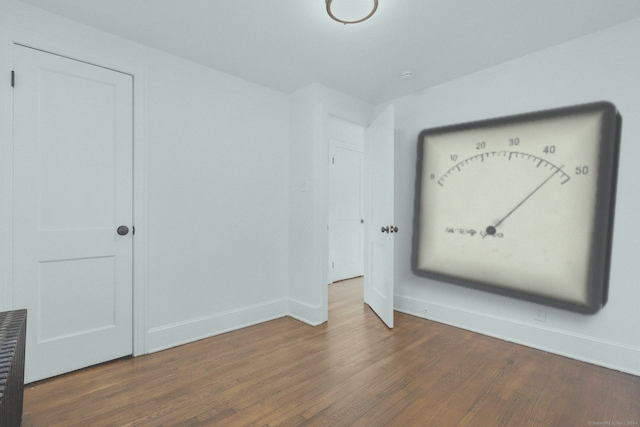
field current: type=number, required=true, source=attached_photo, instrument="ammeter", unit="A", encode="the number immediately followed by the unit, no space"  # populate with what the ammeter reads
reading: 46A
